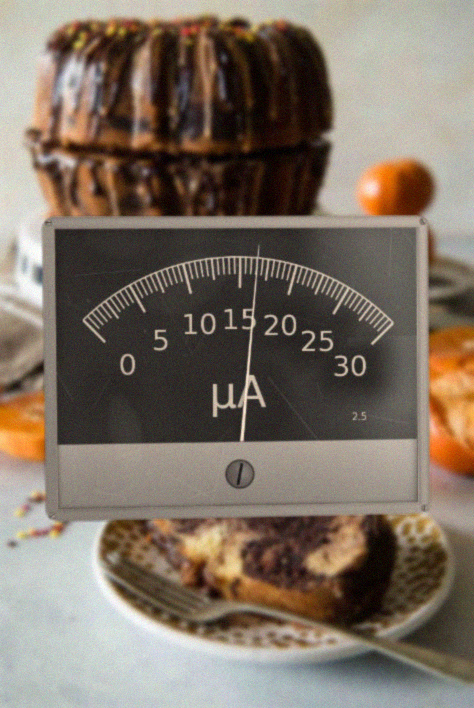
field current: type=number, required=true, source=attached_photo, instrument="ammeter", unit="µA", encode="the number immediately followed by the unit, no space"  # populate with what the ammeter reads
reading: 16.5µA
